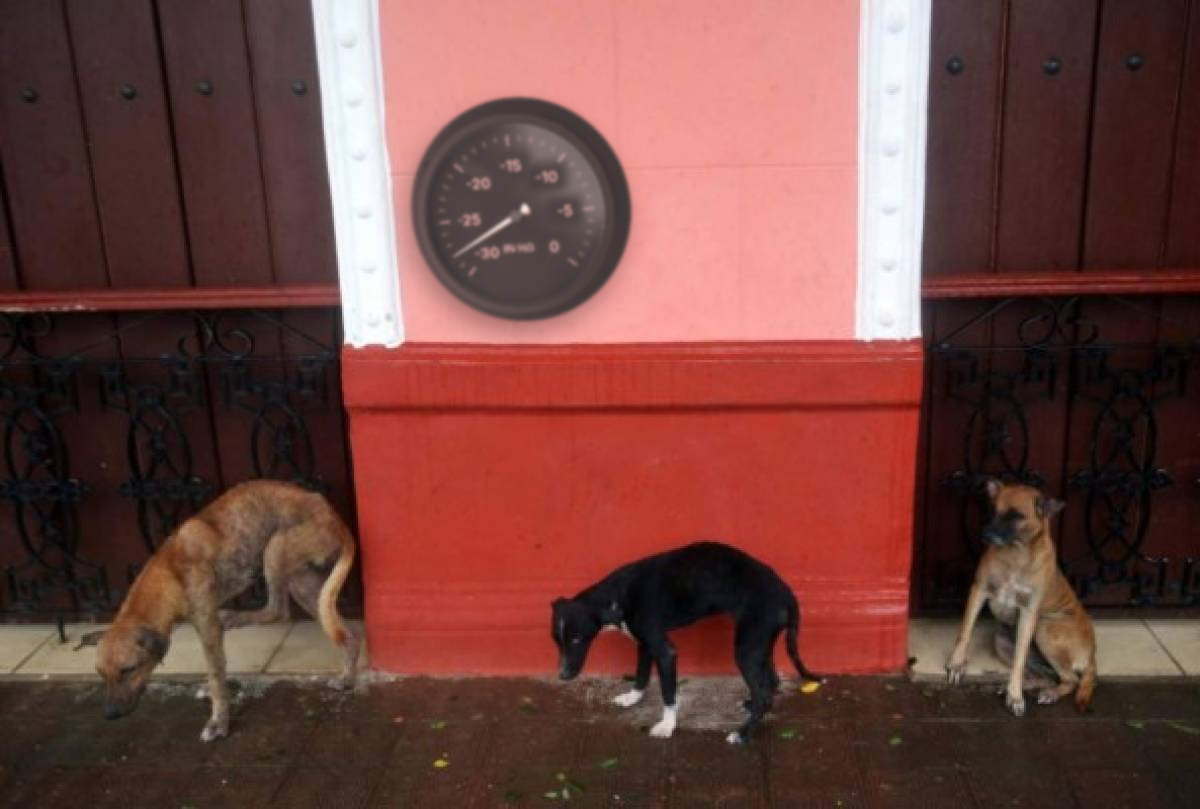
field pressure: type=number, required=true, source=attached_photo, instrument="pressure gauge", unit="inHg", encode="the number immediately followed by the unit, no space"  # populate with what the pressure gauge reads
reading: -28inHg
